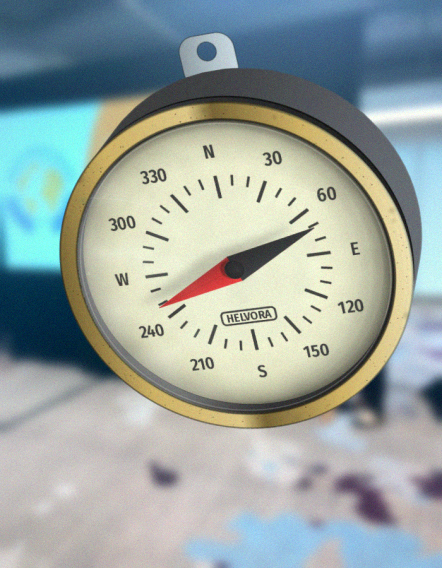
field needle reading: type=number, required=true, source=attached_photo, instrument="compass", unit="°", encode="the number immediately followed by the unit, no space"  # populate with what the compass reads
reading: 250°
